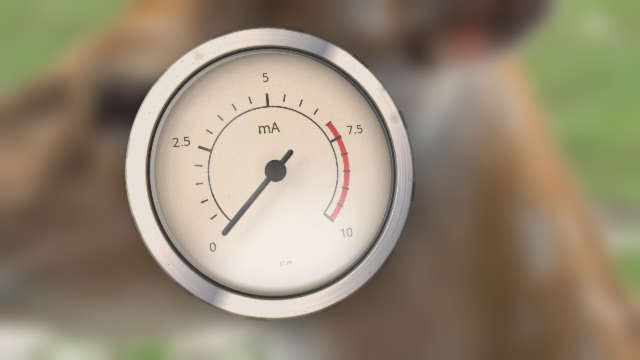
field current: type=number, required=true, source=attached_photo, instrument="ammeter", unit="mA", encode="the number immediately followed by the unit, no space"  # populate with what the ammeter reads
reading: 0mA
